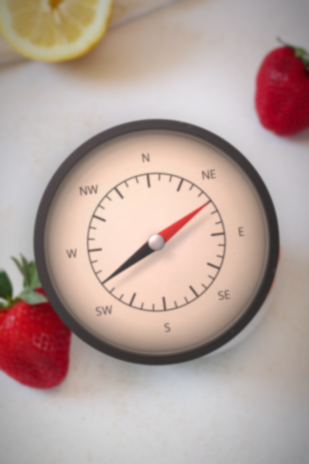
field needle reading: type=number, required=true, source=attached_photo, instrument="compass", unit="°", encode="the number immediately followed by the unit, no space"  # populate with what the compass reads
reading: 60°
